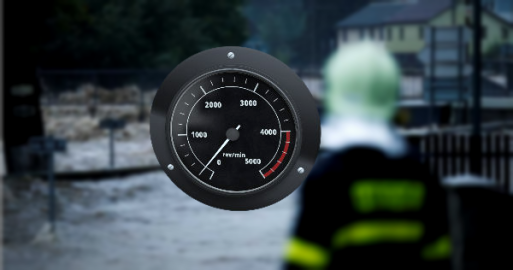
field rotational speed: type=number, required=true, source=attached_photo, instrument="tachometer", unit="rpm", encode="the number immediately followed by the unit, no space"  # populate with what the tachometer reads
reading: 200rpm
